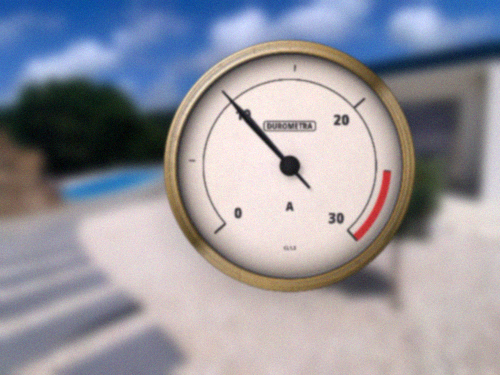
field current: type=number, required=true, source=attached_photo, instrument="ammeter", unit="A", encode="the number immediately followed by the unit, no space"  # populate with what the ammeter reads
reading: 10A
